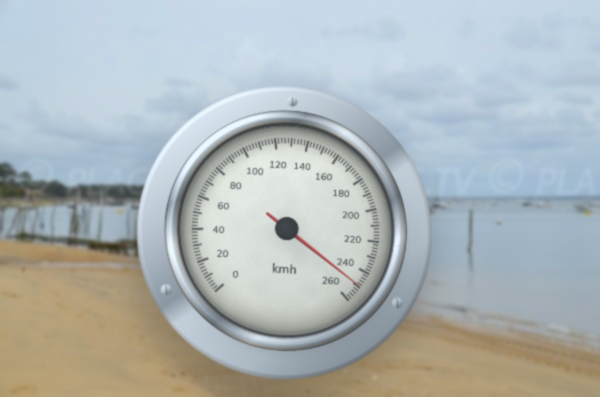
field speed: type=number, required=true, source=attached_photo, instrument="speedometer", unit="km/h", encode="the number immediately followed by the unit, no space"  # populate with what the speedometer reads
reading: 250km/h
